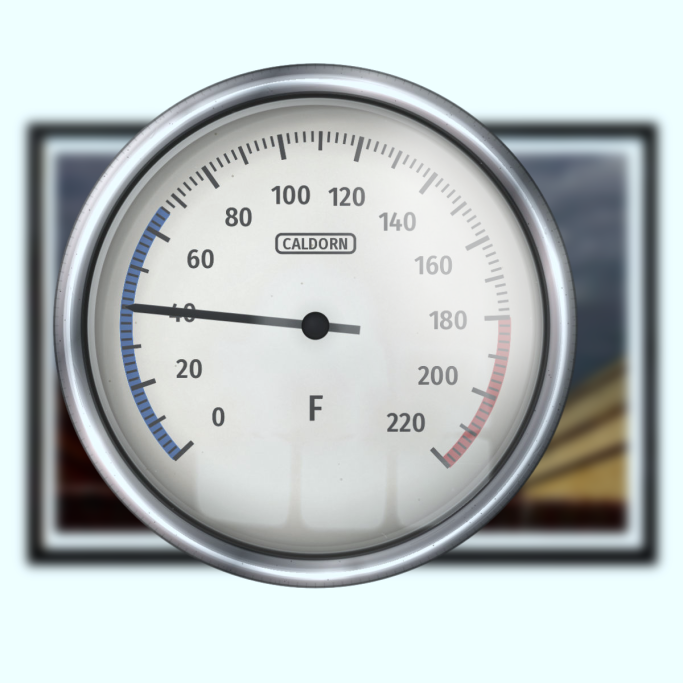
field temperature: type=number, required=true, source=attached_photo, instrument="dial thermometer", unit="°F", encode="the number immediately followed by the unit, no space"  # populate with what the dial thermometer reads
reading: 40°F
